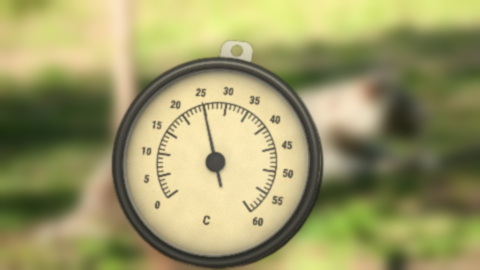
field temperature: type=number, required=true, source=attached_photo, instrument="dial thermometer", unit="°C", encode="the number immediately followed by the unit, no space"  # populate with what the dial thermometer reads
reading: 25°C
